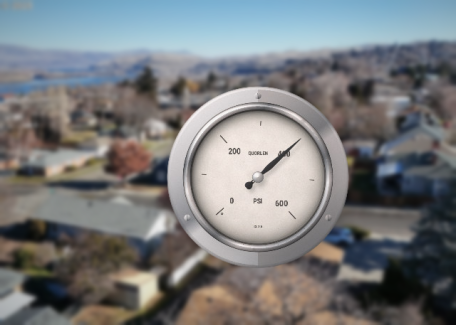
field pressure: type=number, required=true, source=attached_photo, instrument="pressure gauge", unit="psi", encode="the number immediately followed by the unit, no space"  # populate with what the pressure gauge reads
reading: 400psi
